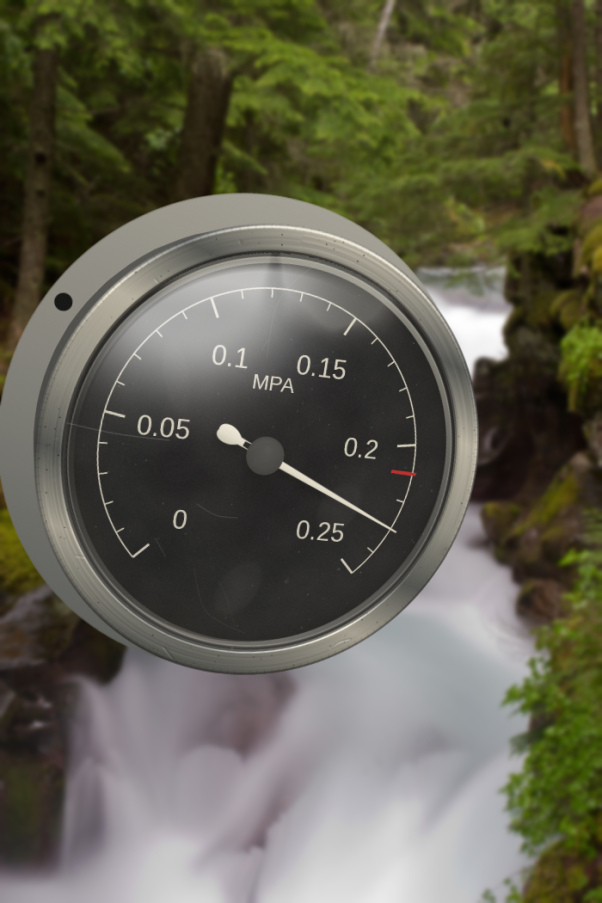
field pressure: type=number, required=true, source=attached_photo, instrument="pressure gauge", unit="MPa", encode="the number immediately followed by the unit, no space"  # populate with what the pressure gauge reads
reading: 0.23MPa
